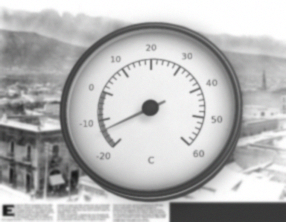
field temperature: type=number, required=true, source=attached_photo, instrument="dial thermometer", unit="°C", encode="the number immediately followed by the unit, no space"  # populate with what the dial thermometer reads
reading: -14°C
